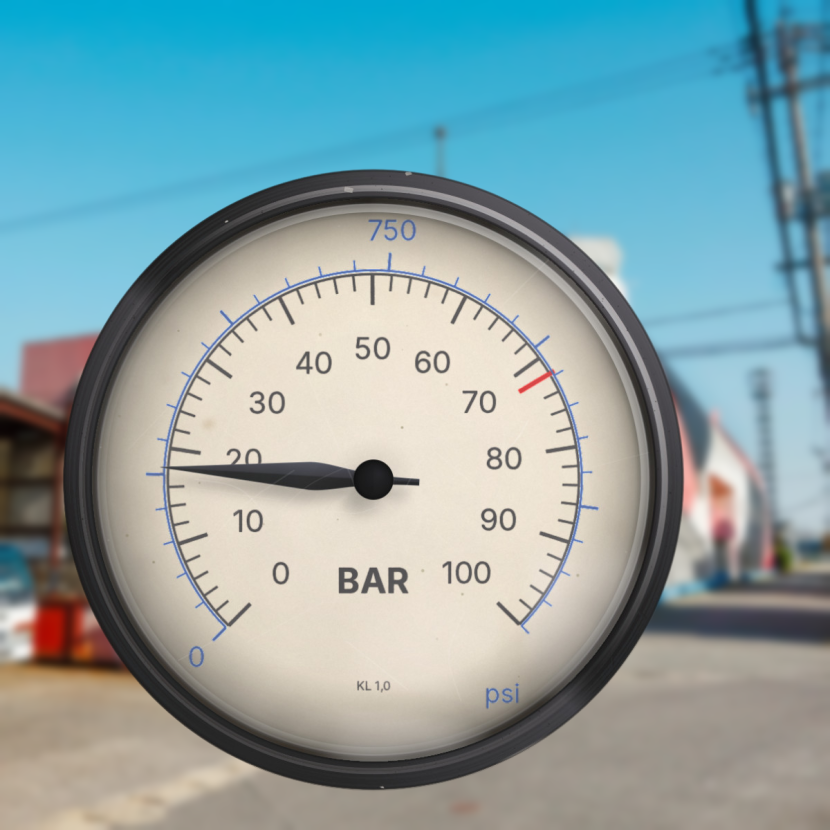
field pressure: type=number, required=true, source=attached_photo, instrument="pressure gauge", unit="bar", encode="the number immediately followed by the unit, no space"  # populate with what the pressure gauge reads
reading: 18bar
